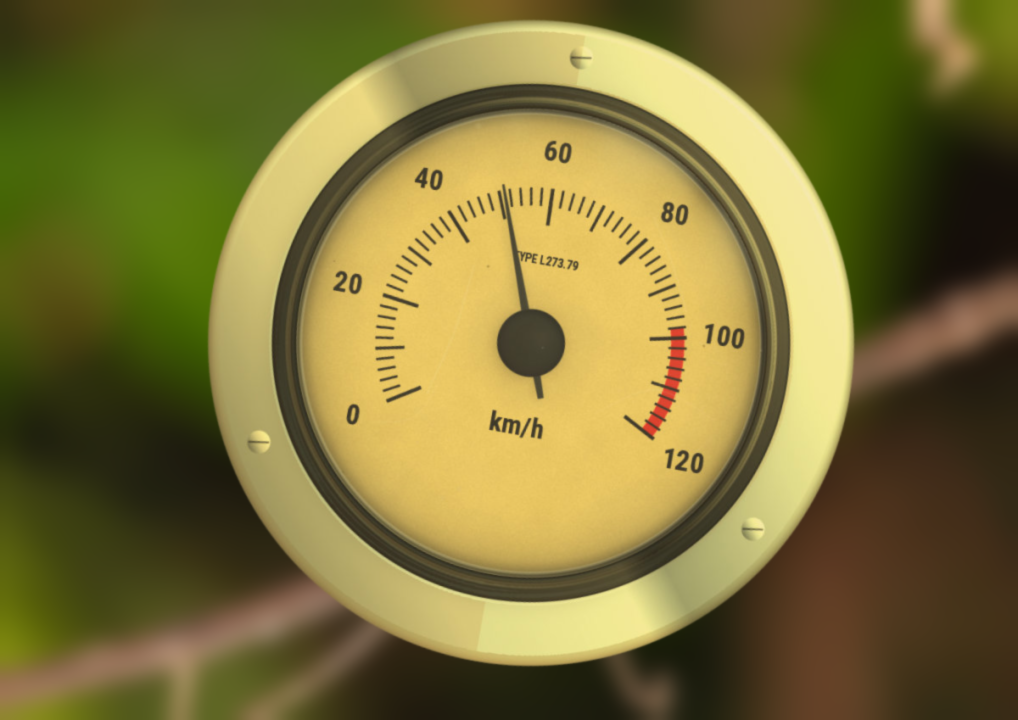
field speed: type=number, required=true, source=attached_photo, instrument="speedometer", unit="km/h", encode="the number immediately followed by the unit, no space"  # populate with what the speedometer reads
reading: 51km/h
